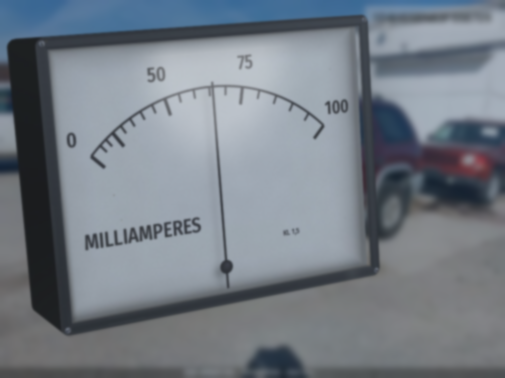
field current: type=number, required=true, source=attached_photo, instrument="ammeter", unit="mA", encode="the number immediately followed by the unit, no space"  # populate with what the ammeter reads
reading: 65mA
